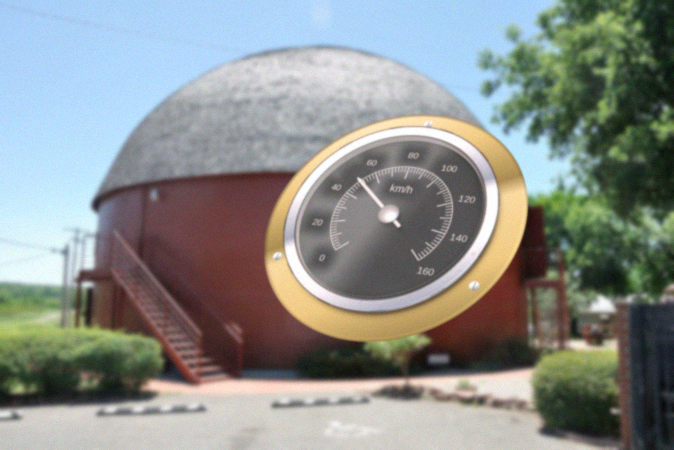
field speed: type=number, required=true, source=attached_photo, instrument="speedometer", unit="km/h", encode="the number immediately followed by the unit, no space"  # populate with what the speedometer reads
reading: 50km/h
